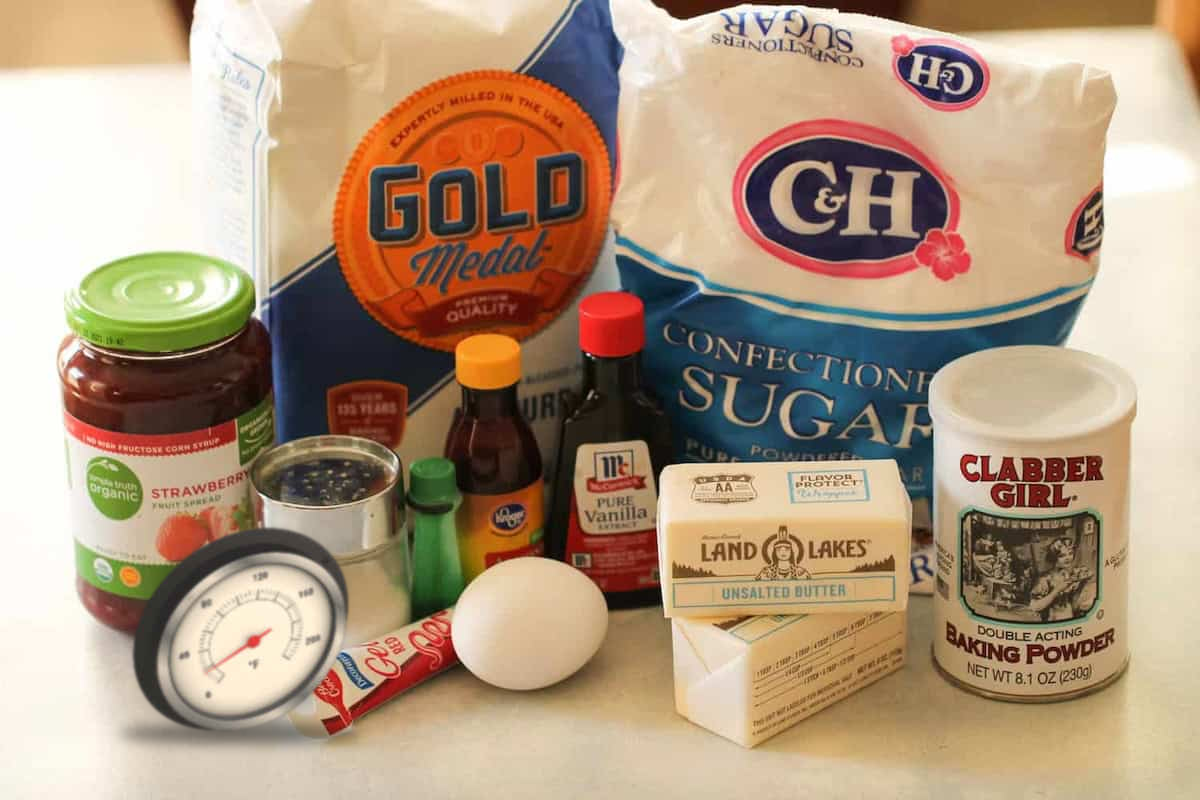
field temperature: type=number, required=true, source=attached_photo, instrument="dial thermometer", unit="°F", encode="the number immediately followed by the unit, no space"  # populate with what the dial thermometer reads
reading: 20°F
